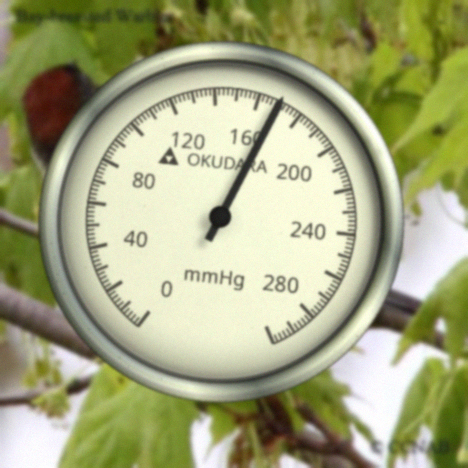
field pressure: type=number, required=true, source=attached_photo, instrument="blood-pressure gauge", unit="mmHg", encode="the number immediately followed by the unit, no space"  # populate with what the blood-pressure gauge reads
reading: 170mmHg
